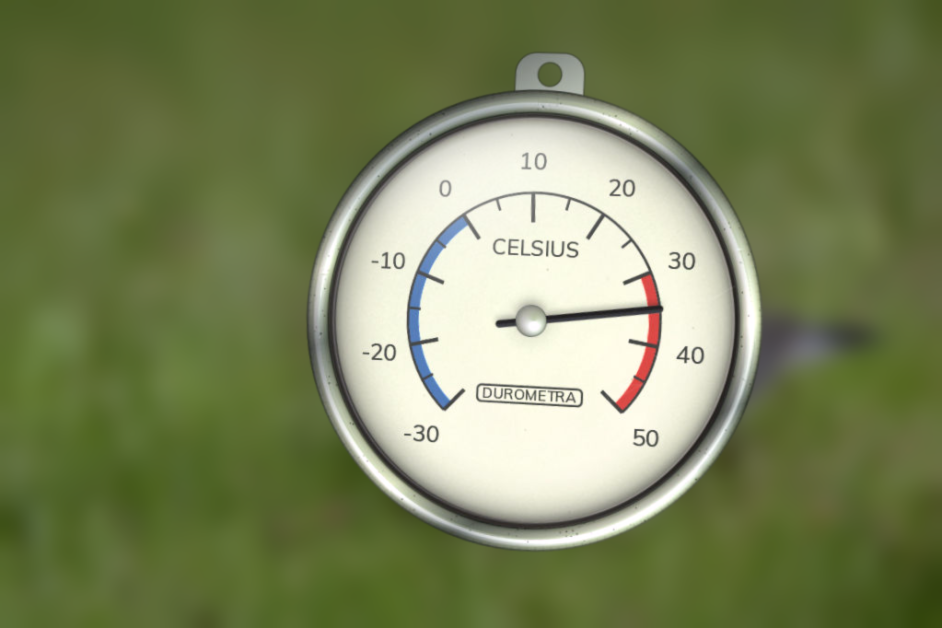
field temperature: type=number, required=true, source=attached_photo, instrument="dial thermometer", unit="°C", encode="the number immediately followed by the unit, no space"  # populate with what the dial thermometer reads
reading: 35°C
